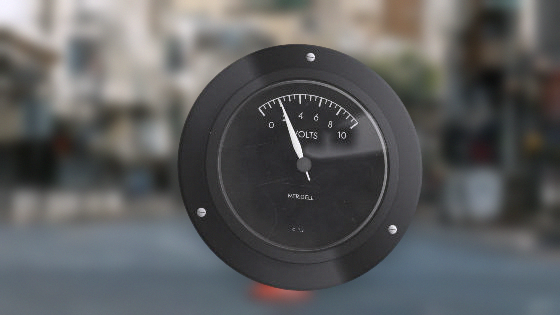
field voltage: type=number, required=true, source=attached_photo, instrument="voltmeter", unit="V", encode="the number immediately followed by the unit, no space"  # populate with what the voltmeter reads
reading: 2V
